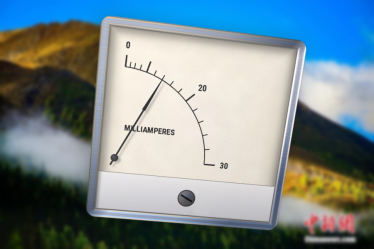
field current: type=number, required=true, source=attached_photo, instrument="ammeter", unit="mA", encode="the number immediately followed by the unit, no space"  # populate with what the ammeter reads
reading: 14mA
